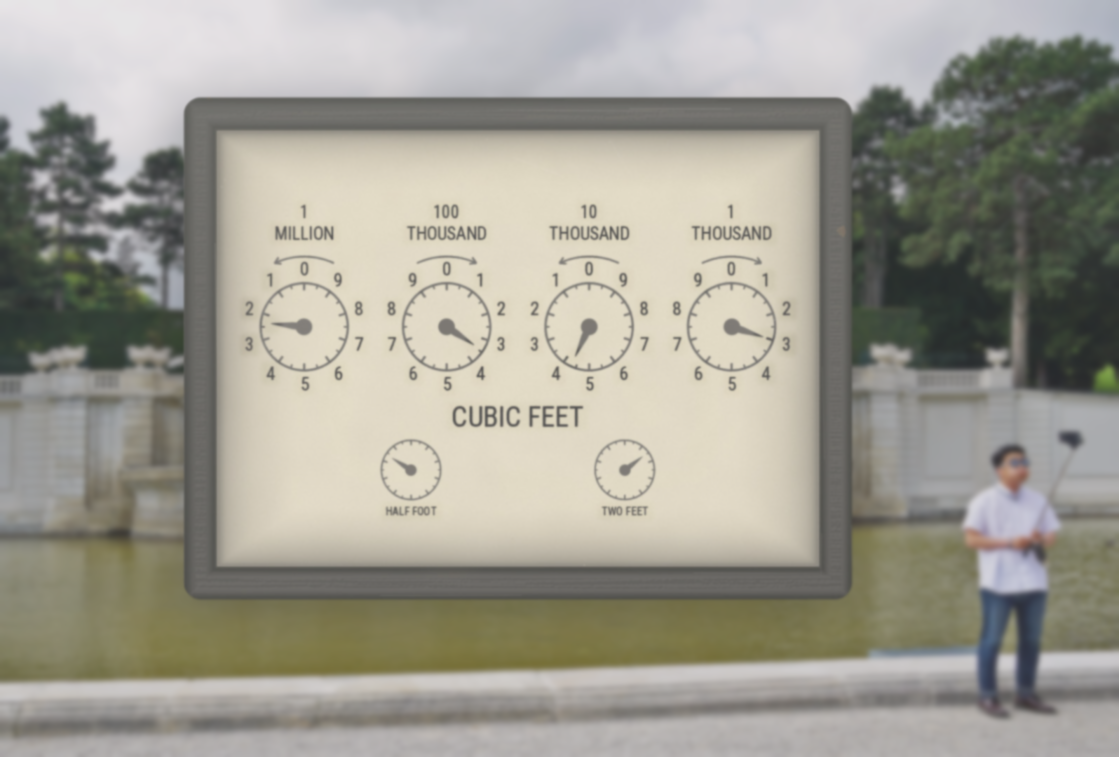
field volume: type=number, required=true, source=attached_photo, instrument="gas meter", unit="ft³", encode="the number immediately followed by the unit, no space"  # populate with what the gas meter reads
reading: 234300ft³
